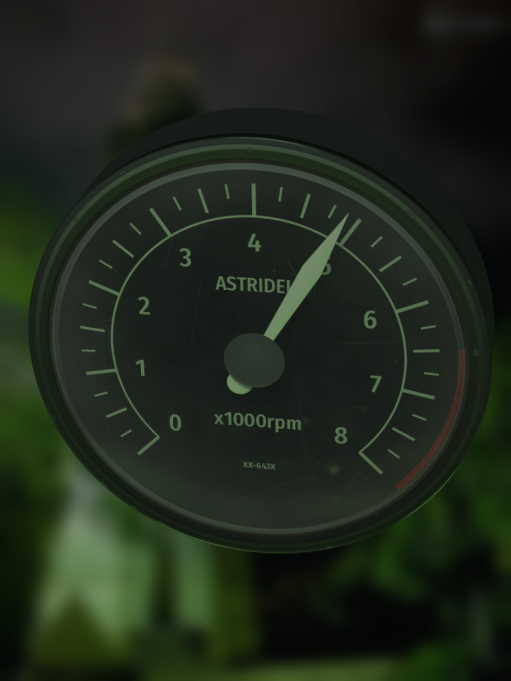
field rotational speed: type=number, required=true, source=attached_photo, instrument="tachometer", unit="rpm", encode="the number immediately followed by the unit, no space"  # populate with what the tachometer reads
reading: 4875rpm
